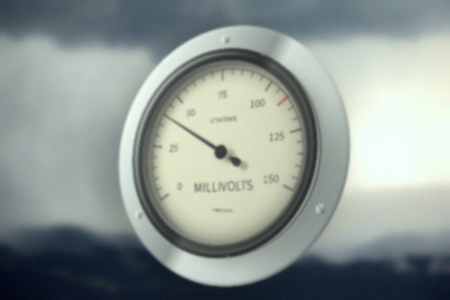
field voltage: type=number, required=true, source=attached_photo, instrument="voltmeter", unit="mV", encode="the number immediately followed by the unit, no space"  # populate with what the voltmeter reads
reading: 40mV
